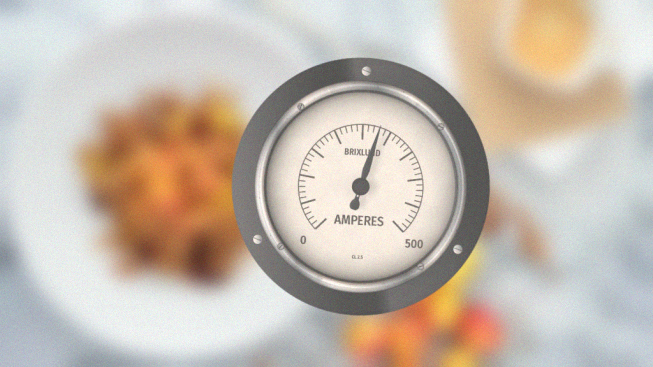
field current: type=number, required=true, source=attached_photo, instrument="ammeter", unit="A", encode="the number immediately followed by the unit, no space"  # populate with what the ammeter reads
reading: 280A
